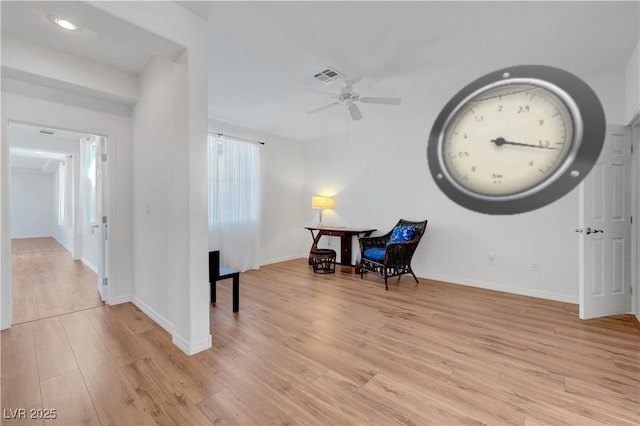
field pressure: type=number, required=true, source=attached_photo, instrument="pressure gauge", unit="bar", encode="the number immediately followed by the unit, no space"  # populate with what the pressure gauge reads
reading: 3.6bar
